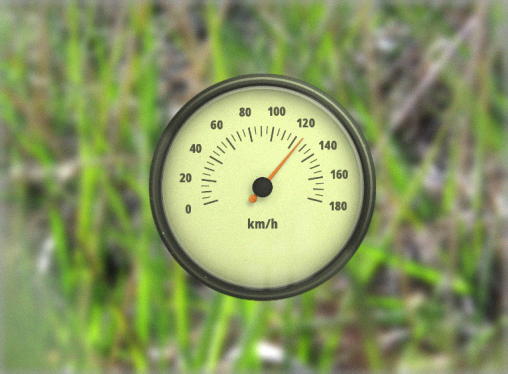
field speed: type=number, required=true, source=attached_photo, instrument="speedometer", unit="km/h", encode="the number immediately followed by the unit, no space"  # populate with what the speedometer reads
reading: 125km/h
